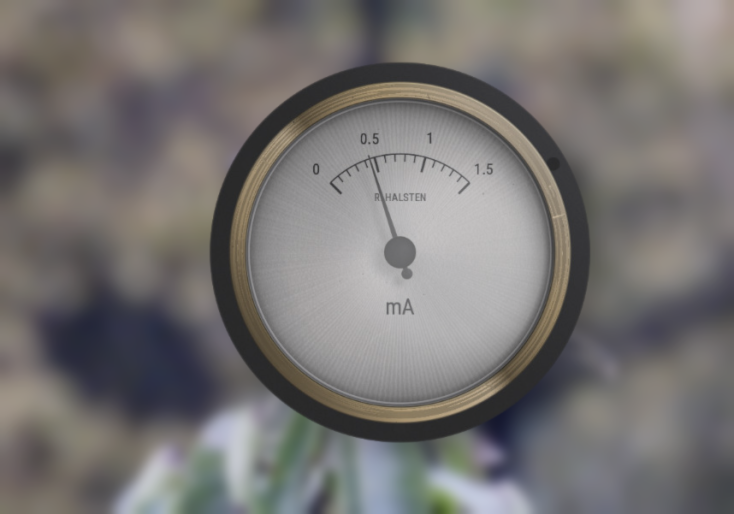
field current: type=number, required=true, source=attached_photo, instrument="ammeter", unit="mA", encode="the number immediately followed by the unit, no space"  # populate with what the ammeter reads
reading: 0.45mA
